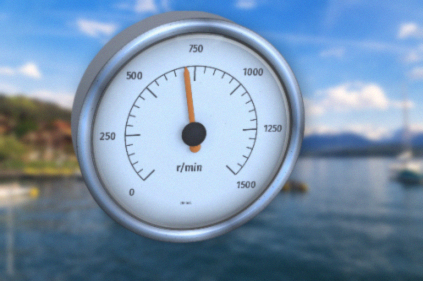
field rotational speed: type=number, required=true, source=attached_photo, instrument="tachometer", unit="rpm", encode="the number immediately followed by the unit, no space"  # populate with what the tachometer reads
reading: 700rpm
